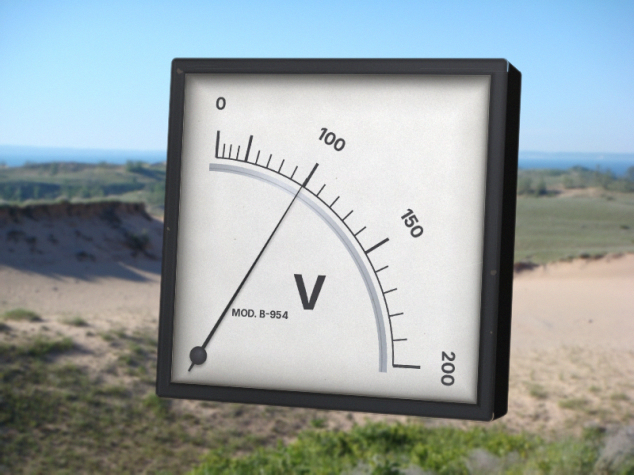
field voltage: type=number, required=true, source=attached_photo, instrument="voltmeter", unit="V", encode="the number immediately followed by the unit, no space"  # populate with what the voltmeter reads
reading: 100V
